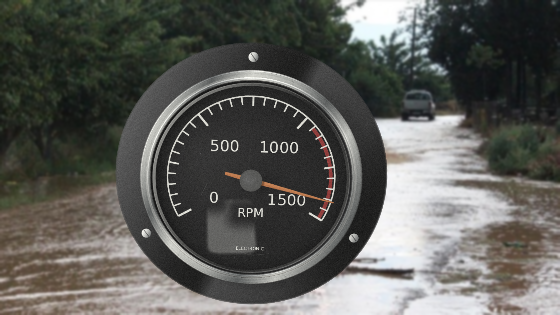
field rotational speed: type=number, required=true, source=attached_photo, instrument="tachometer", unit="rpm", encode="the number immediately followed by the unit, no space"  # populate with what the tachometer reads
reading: 1400rpm
